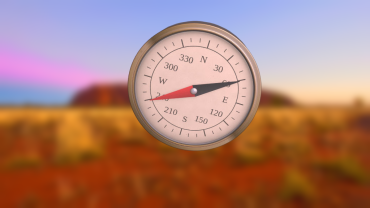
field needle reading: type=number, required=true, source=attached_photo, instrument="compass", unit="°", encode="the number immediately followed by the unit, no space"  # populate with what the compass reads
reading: 240°
